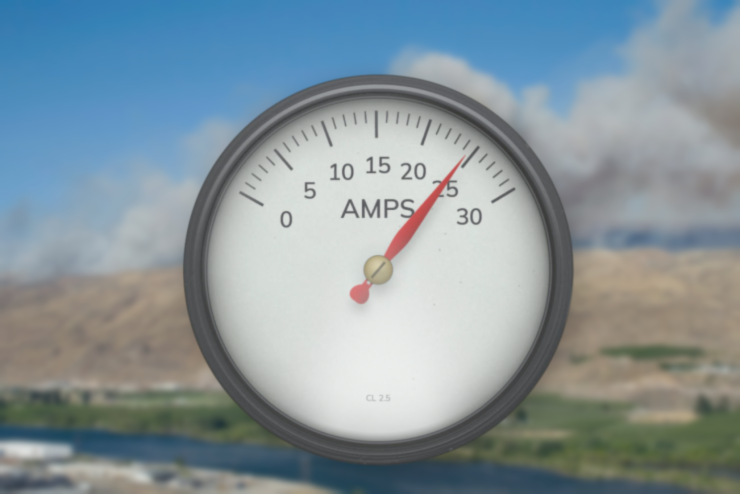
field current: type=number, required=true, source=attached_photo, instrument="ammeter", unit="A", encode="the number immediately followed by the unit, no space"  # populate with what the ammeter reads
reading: 24.5A
